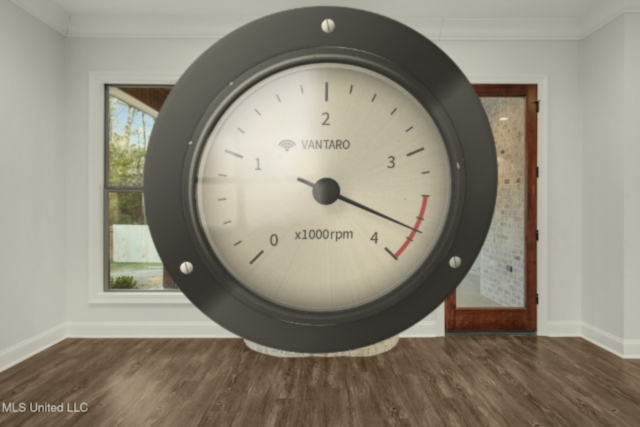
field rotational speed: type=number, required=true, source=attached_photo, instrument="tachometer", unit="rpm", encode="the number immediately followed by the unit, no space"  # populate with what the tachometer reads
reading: 3700rpm
